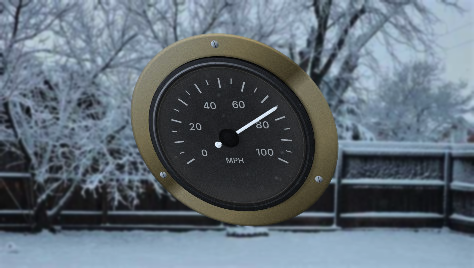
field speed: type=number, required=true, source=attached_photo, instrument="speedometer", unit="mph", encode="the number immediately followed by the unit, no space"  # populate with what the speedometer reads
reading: 75mph
